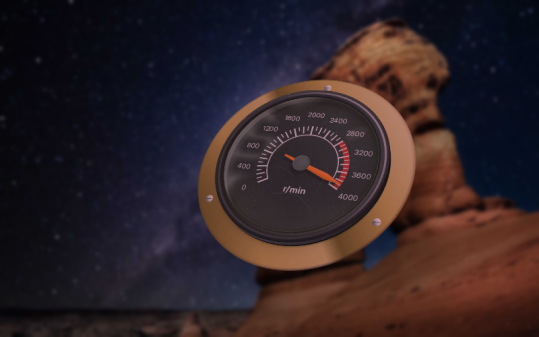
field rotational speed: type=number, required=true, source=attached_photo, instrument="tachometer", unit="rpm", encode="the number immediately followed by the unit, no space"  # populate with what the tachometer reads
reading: 3900rpm
